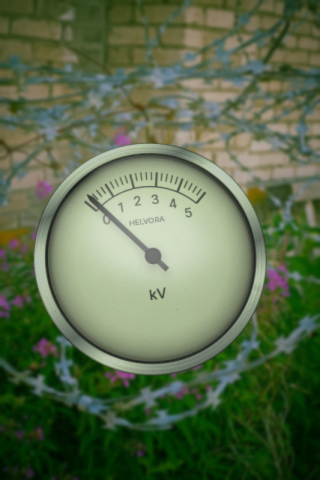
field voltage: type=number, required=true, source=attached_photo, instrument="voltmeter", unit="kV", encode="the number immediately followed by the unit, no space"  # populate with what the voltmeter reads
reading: 0.2kV
